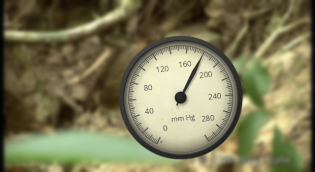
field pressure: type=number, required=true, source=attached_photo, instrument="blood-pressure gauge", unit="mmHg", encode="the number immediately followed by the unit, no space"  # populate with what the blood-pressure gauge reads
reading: 180mmHg
